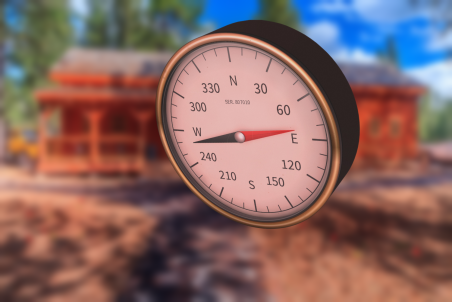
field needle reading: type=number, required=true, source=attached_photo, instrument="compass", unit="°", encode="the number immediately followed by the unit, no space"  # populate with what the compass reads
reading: 80°
